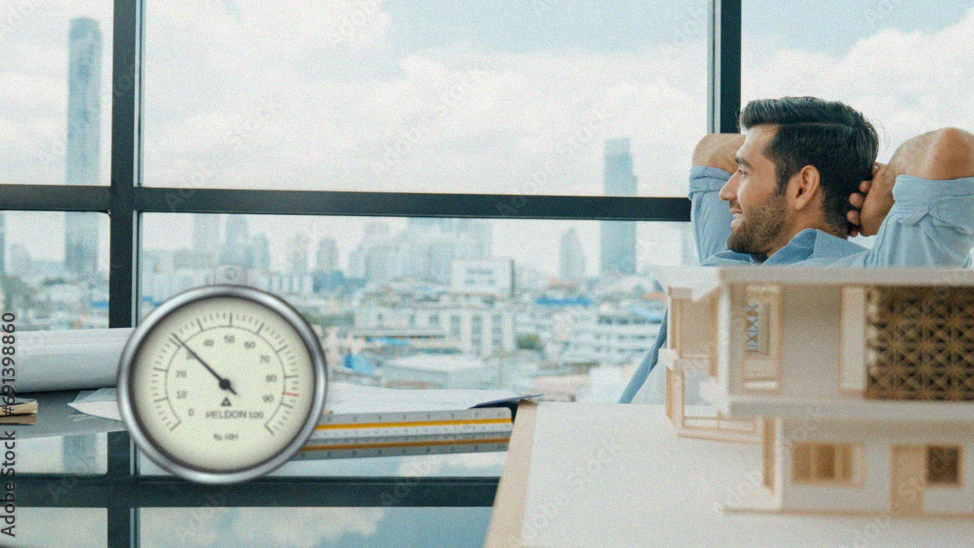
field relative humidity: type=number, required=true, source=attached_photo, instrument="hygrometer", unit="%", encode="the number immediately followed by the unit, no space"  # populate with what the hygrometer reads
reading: 32%
